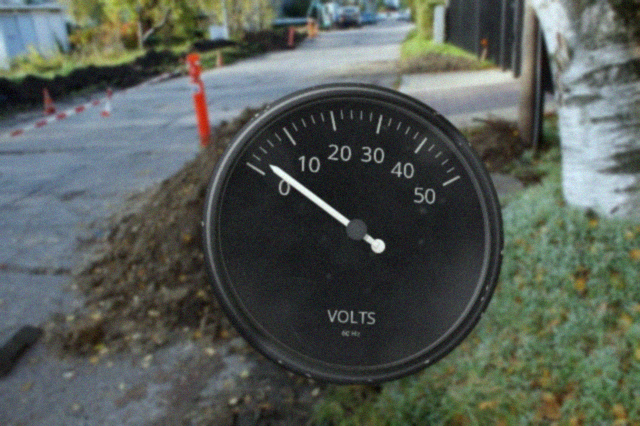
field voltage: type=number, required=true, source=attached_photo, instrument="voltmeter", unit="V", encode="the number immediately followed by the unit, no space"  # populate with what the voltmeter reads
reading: 2V
